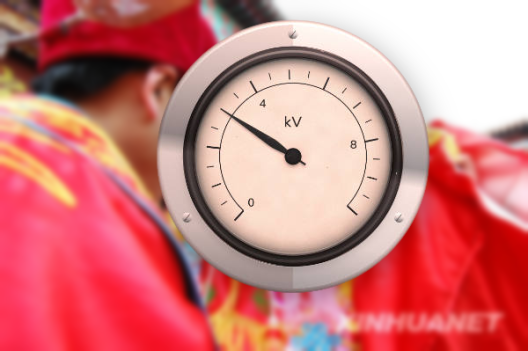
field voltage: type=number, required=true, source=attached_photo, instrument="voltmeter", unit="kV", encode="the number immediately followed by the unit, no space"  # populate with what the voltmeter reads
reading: 3kV
